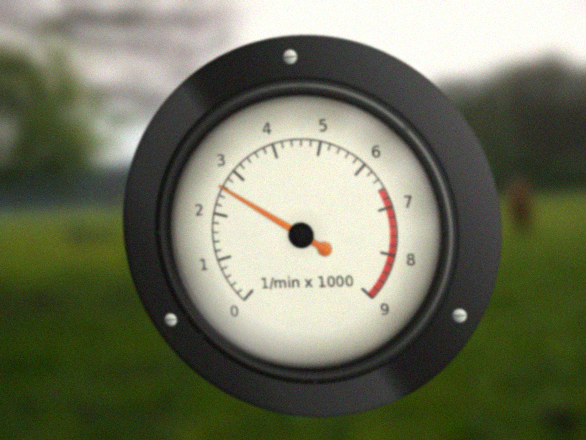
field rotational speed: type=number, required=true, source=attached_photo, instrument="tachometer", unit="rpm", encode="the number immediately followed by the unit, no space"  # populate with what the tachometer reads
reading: 2600rpm
